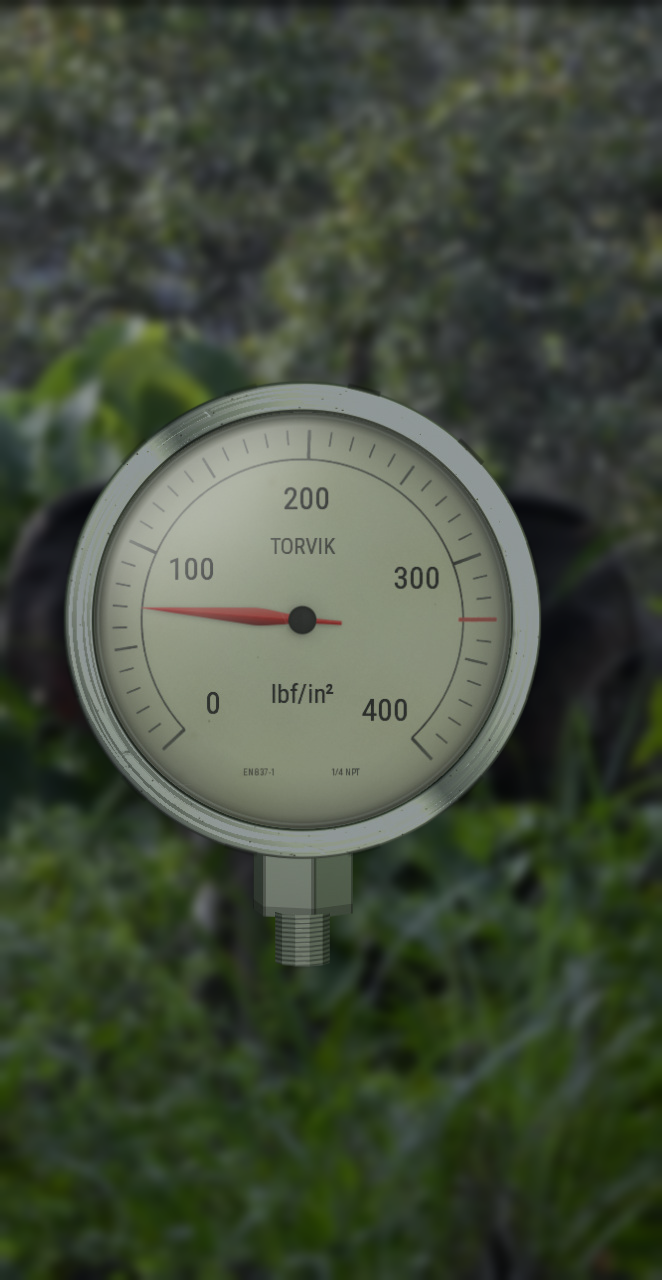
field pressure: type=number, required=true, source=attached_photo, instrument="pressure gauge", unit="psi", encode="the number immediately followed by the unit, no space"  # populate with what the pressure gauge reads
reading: 70psi
